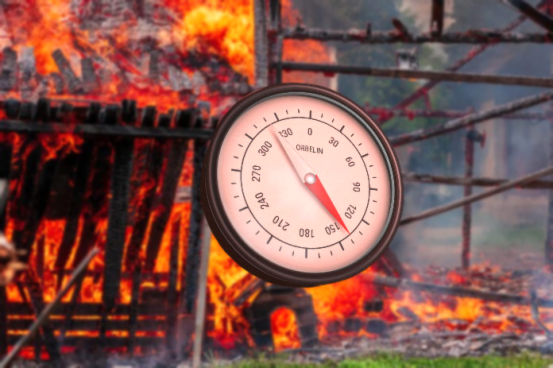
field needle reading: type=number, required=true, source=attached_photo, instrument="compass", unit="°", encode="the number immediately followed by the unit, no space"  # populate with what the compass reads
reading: 140°
